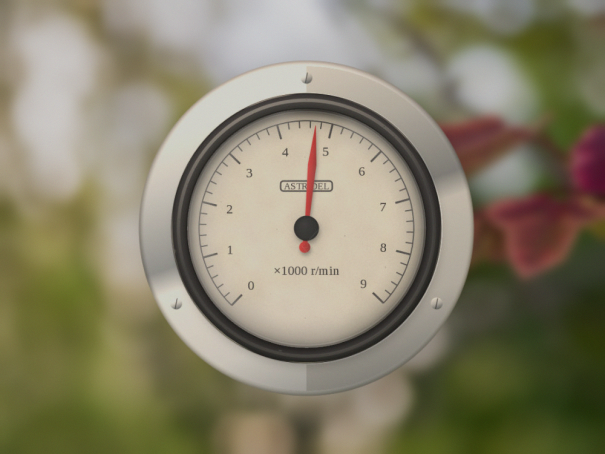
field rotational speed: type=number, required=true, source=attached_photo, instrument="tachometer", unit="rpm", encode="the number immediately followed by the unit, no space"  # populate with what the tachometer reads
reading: 4700rpm
